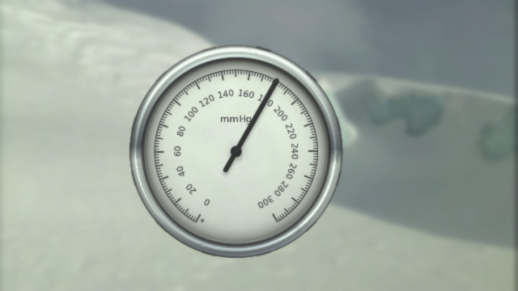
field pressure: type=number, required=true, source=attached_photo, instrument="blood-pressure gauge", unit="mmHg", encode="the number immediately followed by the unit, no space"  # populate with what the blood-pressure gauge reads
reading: 180mmHg
